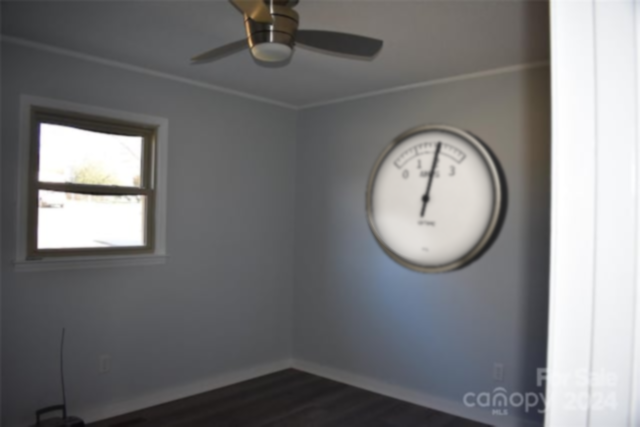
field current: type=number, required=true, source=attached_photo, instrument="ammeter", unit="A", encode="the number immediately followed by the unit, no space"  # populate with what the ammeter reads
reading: 2A
